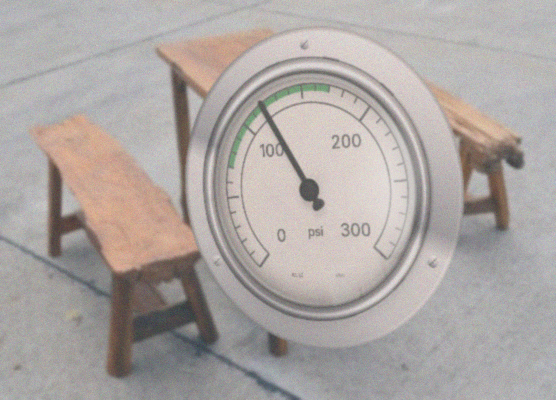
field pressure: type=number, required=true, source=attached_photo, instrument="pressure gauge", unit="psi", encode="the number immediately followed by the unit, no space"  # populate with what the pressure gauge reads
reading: 120psi
